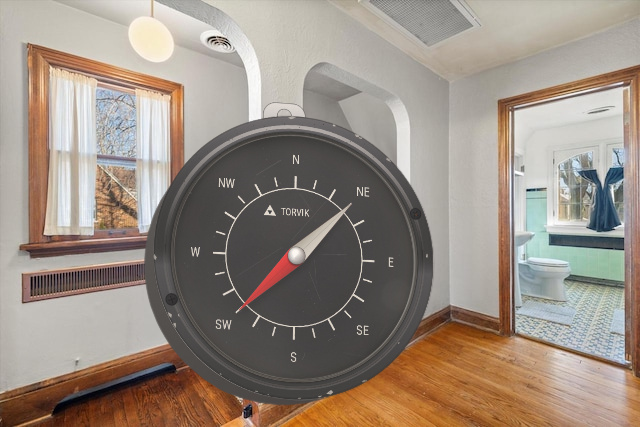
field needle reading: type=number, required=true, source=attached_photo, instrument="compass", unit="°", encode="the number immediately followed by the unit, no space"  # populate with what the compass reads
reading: 225°
